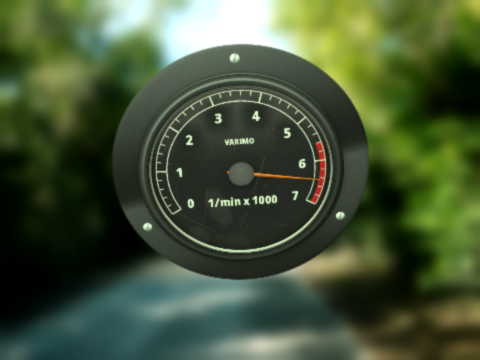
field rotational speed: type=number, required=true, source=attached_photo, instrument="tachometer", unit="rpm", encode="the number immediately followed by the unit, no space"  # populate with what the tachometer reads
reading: 6400rpm
